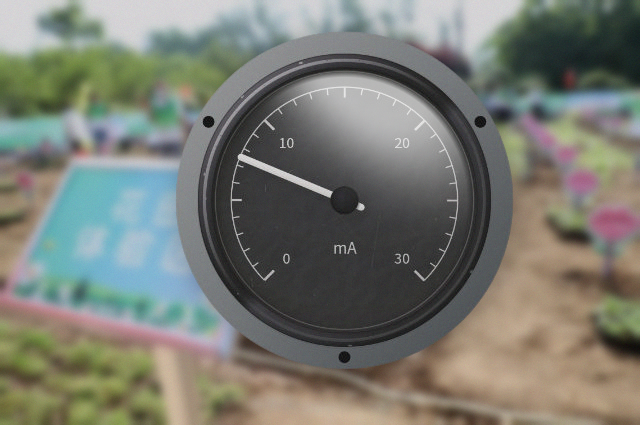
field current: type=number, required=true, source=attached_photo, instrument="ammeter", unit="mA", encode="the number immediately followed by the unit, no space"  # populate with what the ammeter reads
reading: 7.5mA
